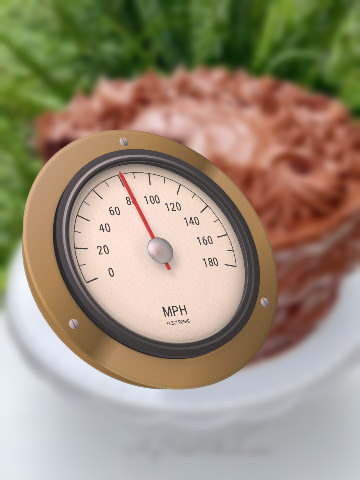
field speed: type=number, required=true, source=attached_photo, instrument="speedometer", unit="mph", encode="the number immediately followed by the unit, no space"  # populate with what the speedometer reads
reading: 80mph
